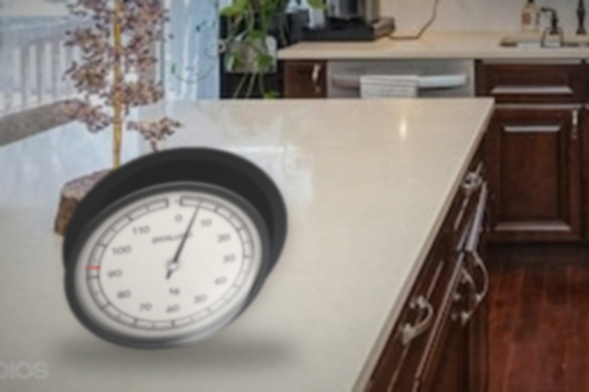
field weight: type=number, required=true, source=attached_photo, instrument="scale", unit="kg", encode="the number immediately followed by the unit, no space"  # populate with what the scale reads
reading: 5kg
